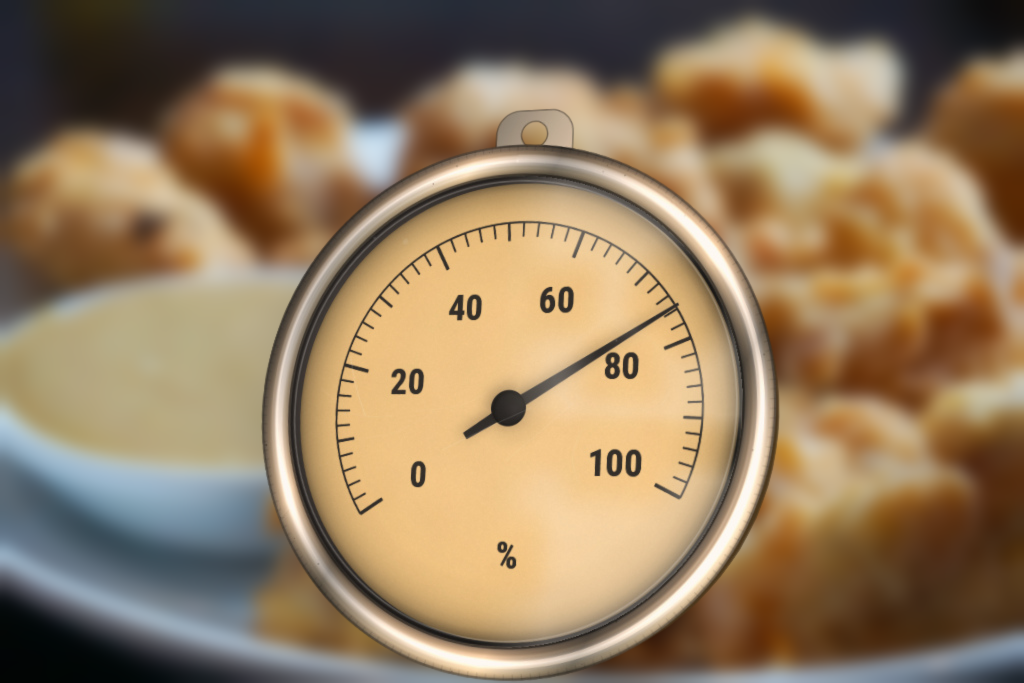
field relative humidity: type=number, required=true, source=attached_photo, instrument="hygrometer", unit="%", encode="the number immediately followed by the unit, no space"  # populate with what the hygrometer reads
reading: 76%
